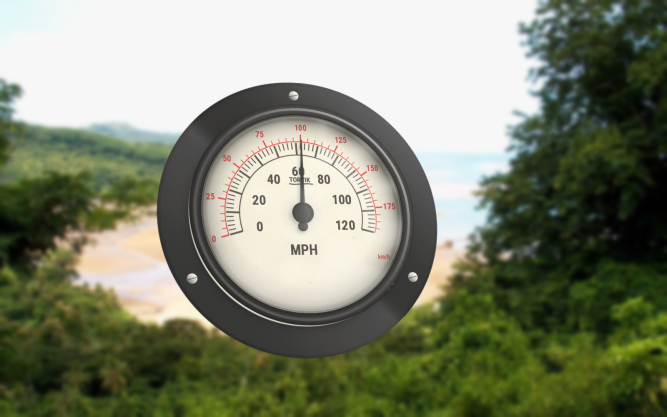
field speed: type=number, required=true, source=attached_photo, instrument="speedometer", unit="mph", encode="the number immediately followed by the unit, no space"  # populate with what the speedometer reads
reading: 62mph
